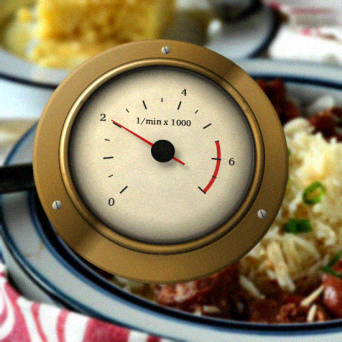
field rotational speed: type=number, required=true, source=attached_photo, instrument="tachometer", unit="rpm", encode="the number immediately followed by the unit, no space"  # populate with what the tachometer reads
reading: 2000rpm
